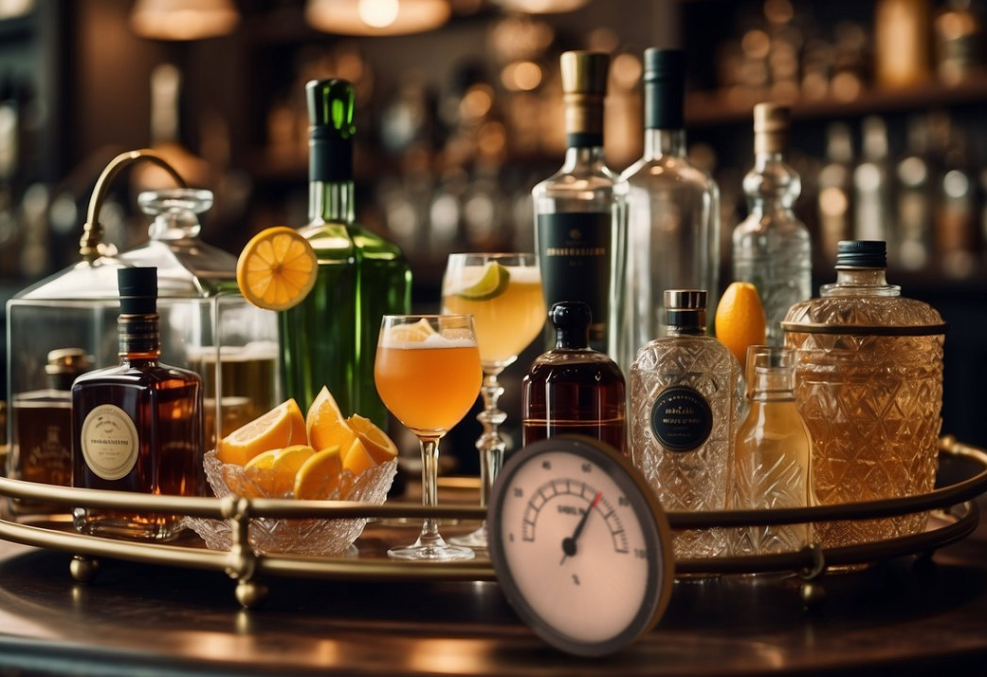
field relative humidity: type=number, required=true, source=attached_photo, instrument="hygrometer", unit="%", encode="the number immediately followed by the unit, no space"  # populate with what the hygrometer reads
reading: 70%
